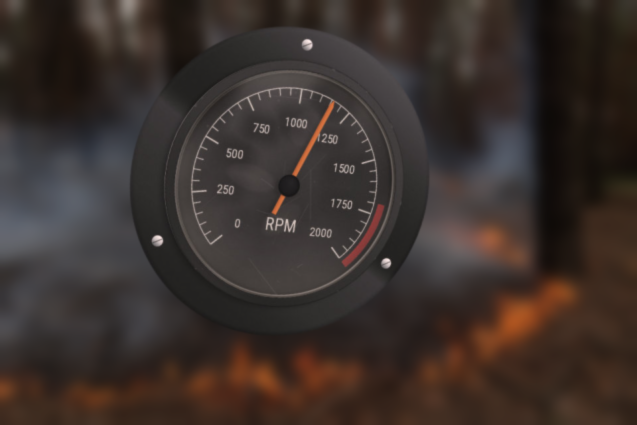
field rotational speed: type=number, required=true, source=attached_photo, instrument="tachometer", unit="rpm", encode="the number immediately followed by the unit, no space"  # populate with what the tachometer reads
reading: 1150rpm
